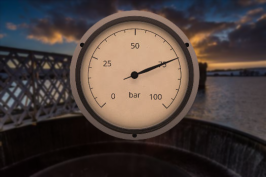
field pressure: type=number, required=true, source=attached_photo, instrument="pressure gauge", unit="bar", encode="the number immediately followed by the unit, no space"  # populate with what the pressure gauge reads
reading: 75bar
